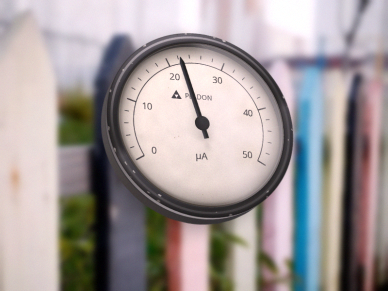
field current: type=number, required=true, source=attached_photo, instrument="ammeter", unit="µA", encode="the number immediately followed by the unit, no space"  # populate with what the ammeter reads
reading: 22µA
